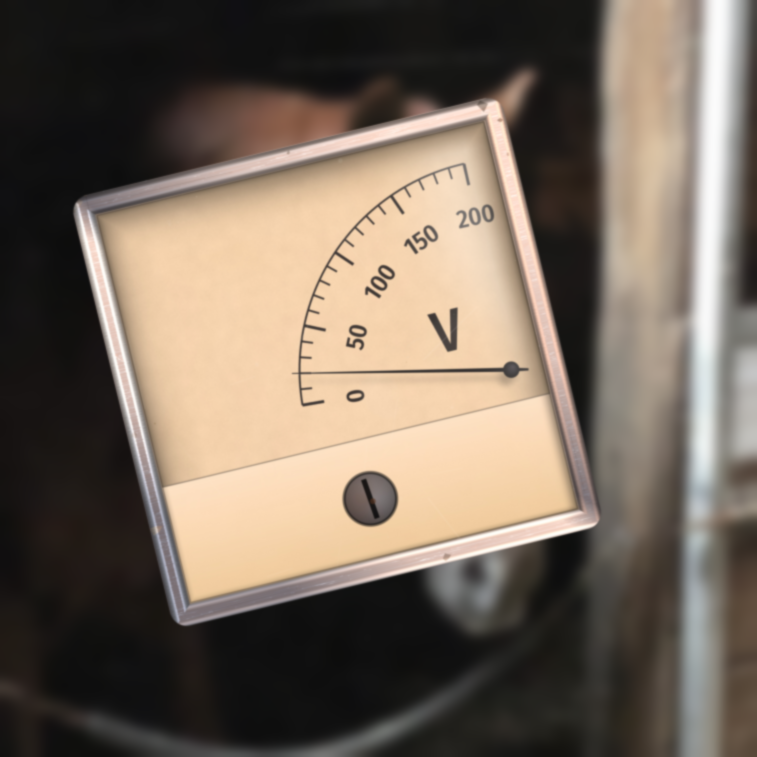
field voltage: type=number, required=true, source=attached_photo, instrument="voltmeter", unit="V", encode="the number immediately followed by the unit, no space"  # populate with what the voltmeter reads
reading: 20V
